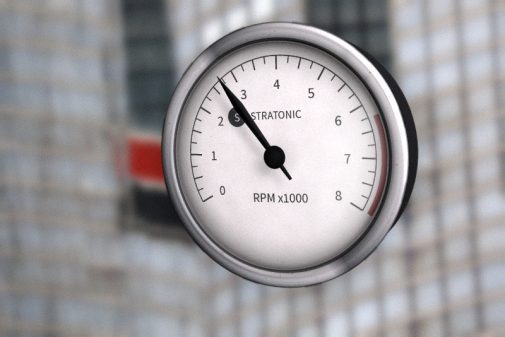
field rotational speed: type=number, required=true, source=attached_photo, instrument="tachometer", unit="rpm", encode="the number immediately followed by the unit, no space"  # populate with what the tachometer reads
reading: 2750rpm
